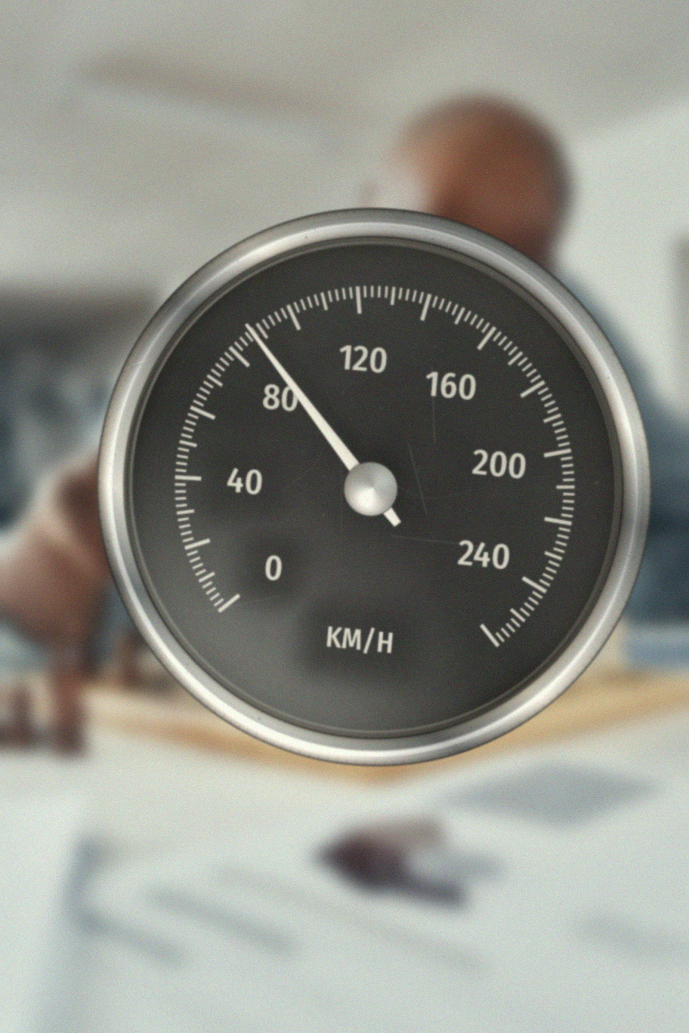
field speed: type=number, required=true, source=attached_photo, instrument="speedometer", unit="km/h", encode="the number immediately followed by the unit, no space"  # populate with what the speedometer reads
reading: 88km/h
